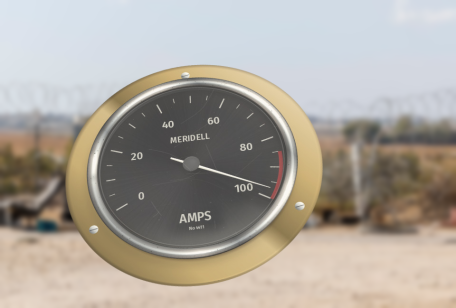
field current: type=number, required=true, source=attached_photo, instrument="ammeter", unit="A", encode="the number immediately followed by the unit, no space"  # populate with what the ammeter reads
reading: 97.5A
